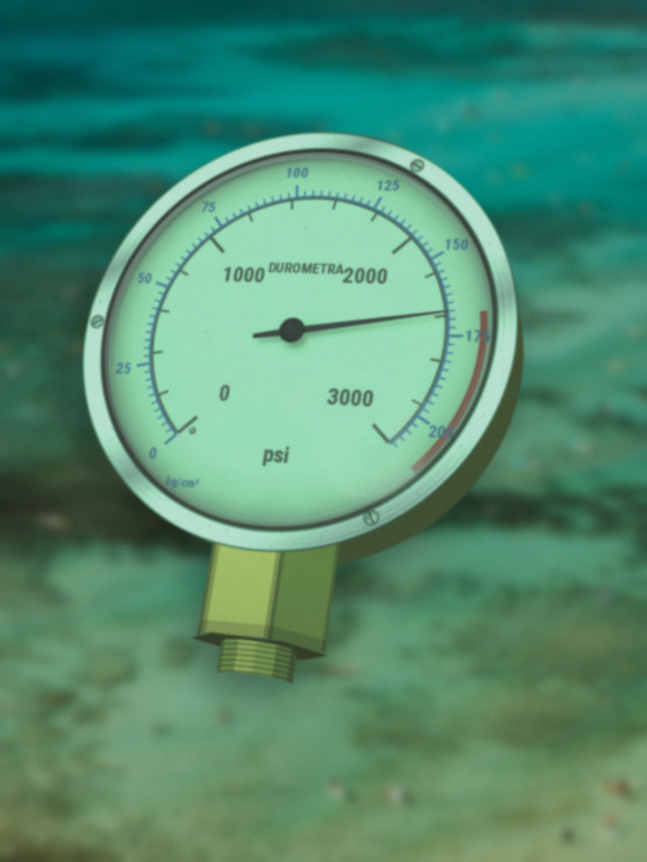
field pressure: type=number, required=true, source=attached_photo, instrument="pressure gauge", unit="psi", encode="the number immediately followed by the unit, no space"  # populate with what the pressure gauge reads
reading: 2400psi
